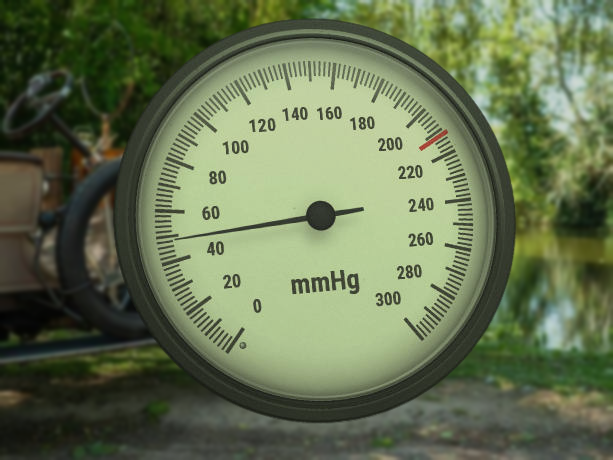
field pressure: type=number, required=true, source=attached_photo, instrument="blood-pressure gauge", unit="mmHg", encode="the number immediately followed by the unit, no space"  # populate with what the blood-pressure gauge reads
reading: 48mmHg
